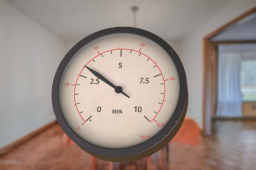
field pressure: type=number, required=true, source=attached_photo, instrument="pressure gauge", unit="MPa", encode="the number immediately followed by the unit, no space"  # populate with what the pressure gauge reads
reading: 3MPa
